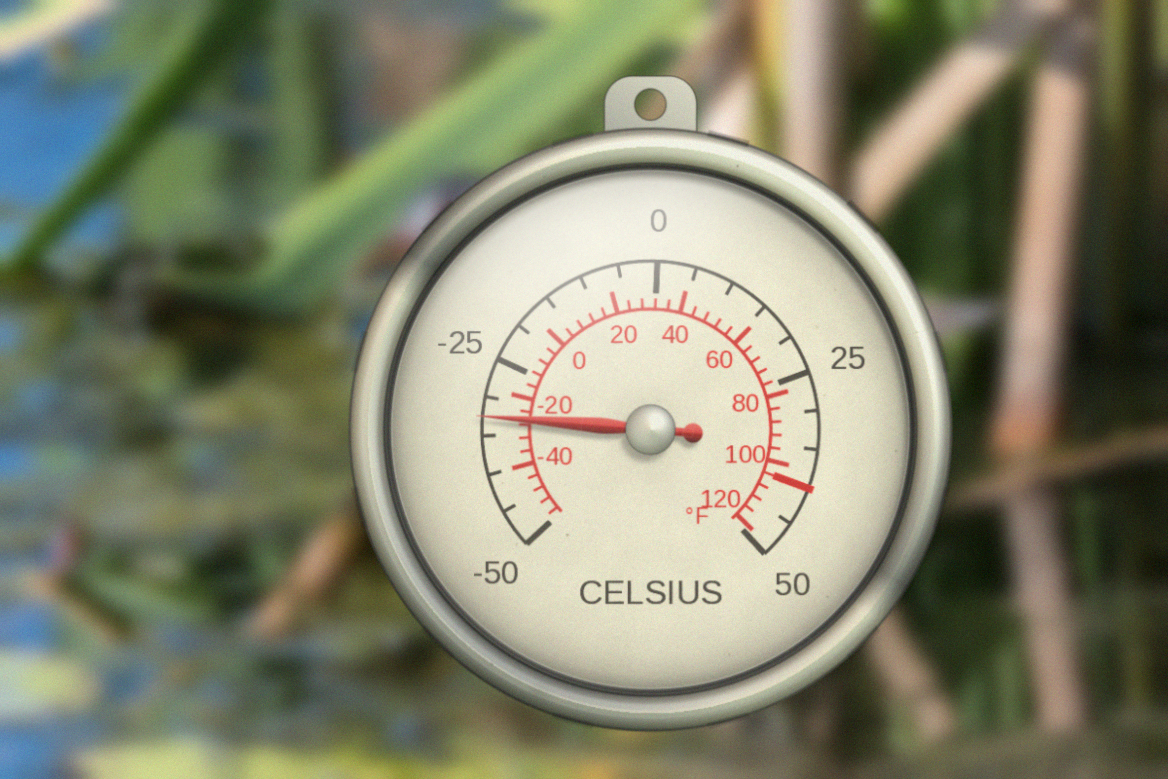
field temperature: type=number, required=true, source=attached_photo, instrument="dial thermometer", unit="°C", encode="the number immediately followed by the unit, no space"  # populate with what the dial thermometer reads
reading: -32.5°C
